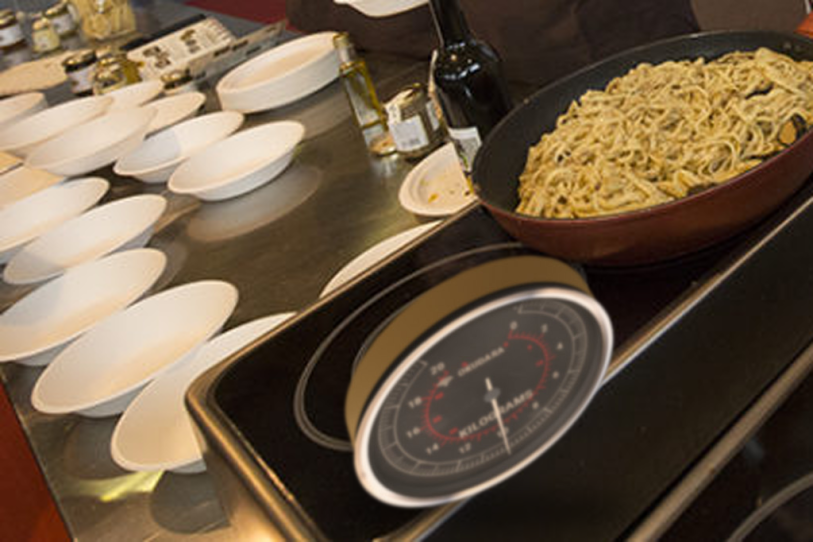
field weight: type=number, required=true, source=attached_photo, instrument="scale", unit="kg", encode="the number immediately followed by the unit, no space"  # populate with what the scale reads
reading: 10kg
